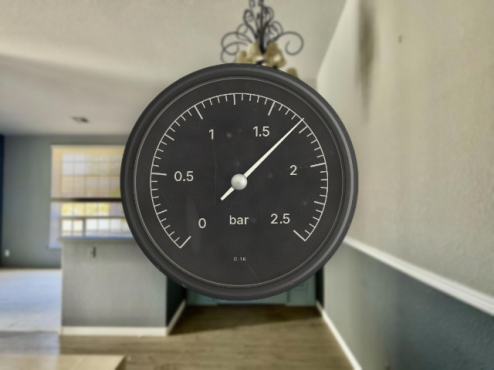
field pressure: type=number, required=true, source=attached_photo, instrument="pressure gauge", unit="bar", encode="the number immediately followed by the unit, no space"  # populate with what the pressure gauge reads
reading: 1.7bar
